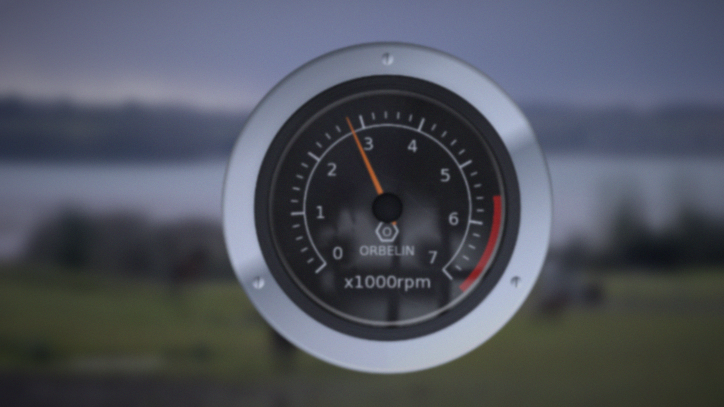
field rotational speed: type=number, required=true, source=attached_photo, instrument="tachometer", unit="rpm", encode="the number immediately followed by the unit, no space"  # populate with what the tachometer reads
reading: 2800rpm
